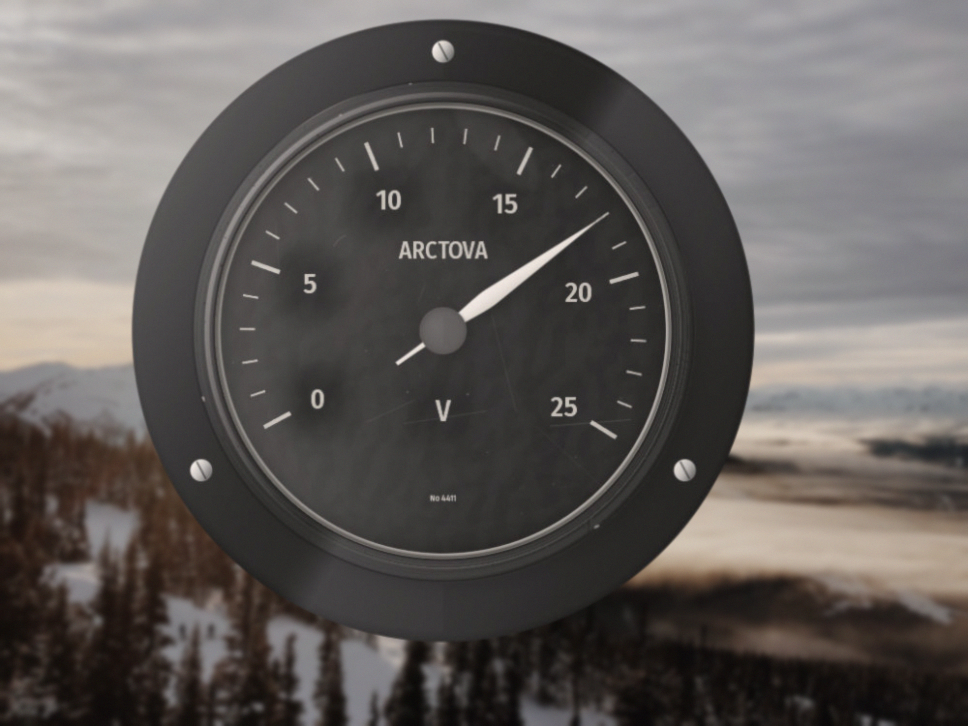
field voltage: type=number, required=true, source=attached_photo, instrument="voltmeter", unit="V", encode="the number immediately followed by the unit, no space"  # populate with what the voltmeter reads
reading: 18V
